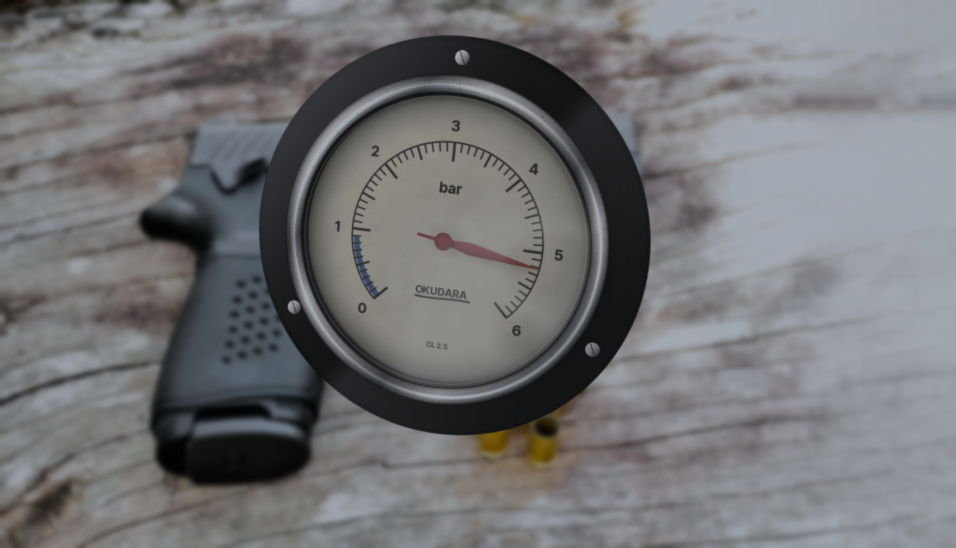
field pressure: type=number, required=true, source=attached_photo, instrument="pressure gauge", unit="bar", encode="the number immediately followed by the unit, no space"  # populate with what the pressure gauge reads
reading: 5.2bar
